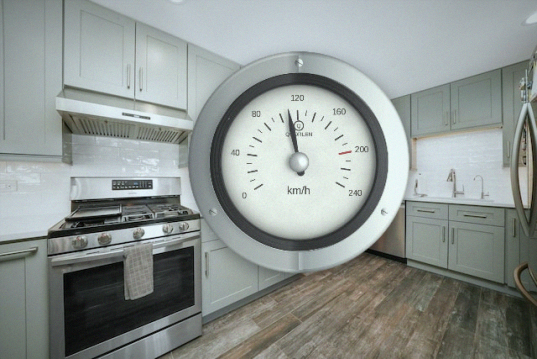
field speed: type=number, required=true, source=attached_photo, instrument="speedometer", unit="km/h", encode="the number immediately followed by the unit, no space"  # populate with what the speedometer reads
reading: 110km/h
